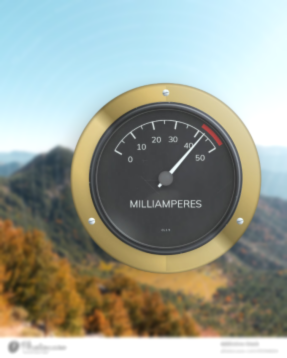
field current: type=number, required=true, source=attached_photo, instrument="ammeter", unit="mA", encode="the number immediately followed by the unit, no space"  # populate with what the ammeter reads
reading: 42.5mA
